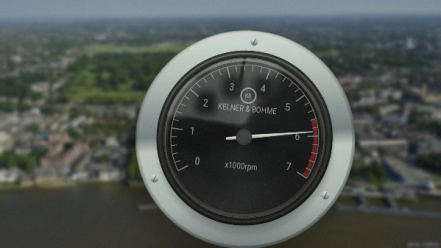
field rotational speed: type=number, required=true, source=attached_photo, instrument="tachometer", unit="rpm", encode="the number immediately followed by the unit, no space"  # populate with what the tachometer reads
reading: 5900rpm
